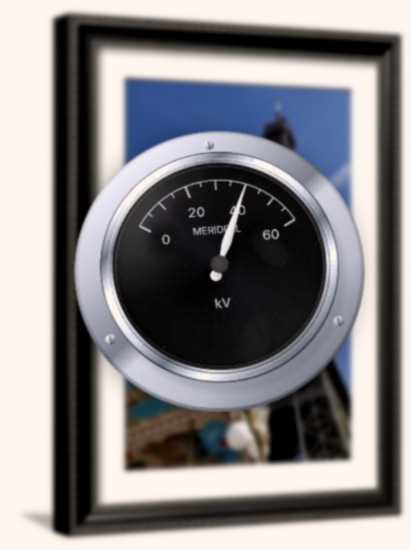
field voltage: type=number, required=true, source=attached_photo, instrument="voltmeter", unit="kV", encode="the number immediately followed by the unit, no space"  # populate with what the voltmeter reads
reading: 40kV
